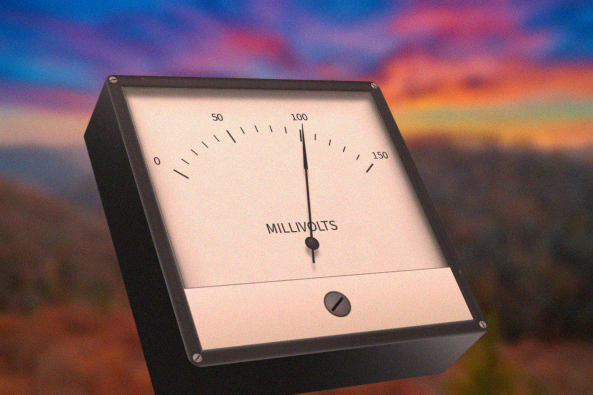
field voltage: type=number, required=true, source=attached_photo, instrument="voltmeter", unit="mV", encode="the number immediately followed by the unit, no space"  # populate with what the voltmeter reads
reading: 100mV
